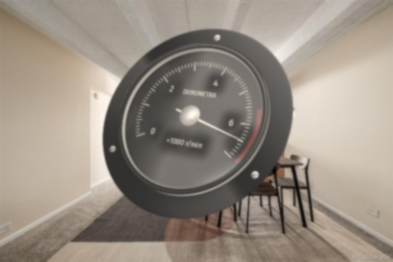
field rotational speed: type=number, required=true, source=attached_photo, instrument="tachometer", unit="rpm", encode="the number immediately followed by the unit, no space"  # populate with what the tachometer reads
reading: 6500rpm
